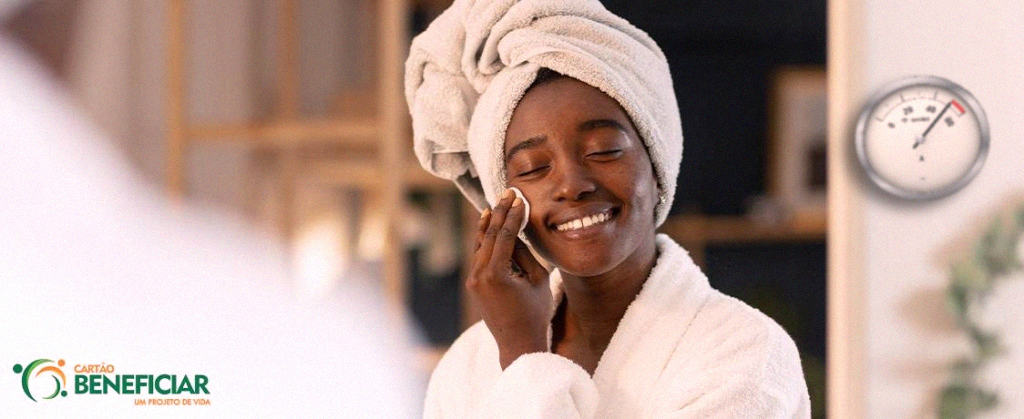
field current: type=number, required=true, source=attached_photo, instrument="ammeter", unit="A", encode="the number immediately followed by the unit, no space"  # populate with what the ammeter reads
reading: 50A
